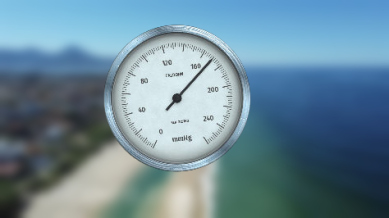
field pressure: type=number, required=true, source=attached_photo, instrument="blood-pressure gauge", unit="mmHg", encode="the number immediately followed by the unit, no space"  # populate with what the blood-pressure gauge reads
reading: 170mmHg
